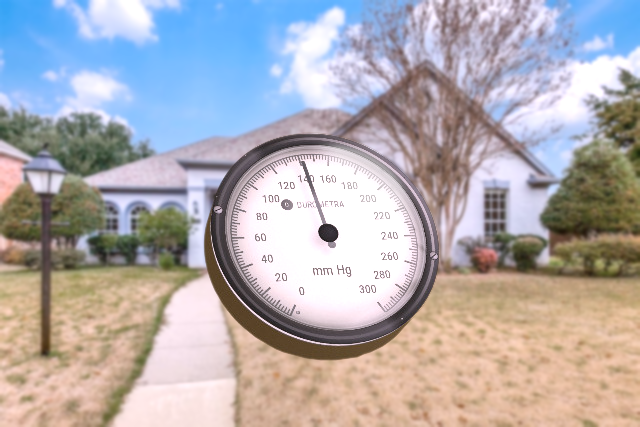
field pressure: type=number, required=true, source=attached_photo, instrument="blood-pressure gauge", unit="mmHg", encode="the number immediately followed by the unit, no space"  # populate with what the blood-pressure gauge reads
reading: 140mmHg
